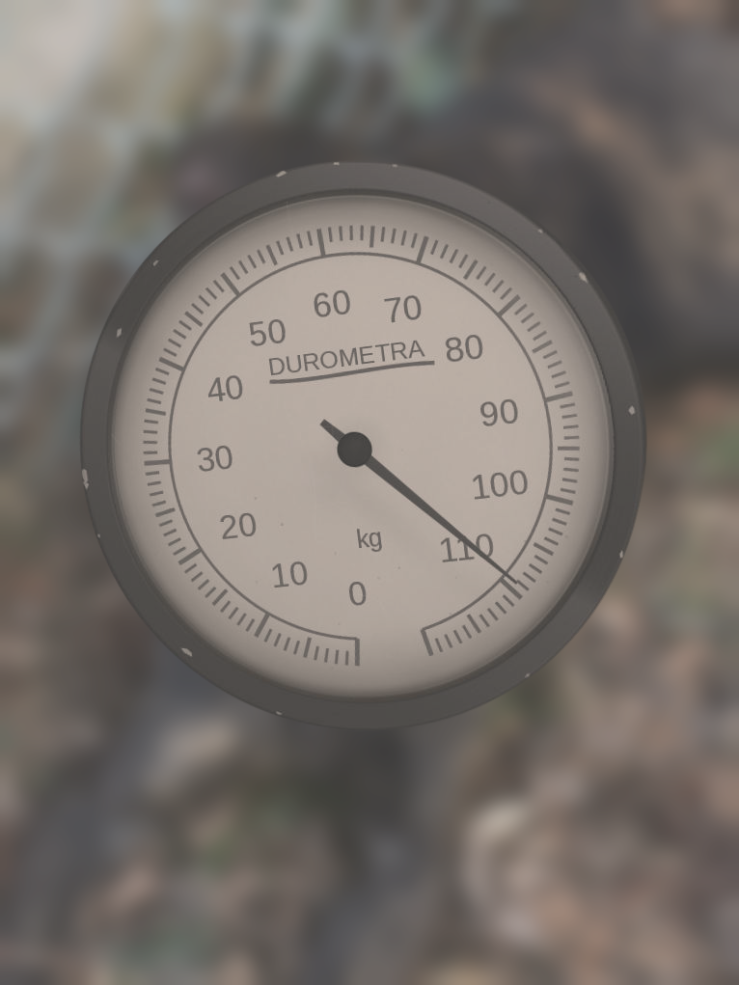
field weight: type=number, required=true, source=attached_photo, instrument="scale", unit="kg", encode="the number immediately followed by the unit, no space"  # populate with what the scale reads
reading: 109kg
